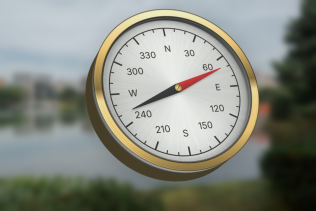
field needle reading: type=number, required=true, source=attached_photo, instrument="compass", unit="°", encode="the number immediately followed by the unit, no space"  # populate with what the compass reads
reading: 70°
